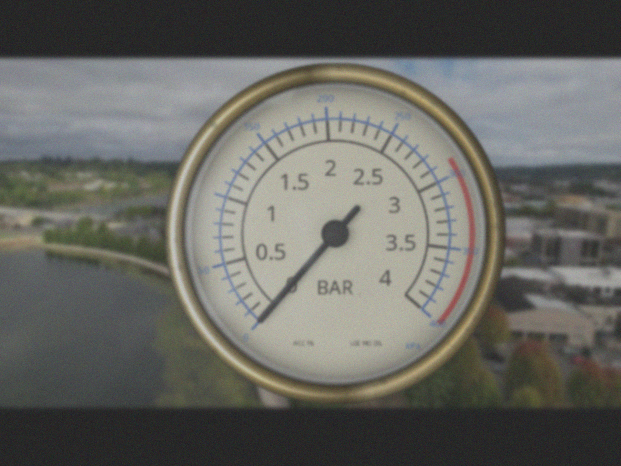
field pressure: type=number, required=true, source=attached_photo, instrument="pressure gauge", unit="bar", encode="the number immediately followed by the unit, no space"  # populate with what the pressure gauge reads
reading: 0bar
